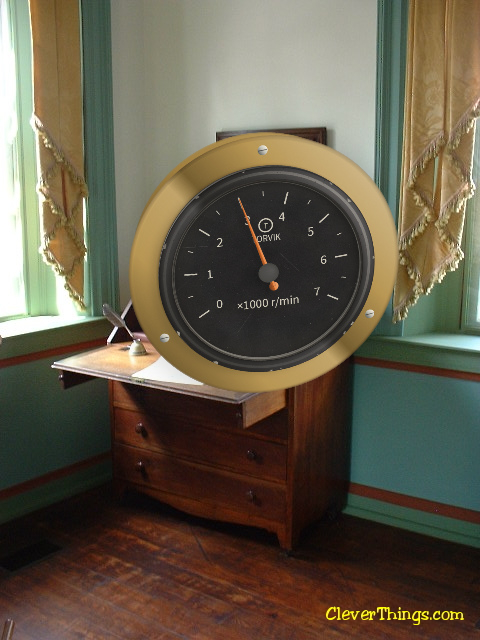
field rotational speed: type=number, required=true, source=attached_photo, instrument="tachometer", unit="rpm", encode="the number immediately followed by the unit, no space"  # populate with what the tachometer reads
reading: 3000rpm
